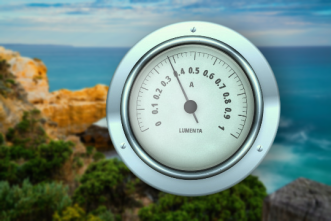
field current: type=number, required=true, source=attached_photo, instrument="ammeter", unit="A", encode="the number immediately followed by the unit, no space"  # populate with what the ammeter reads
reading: 0.38A
